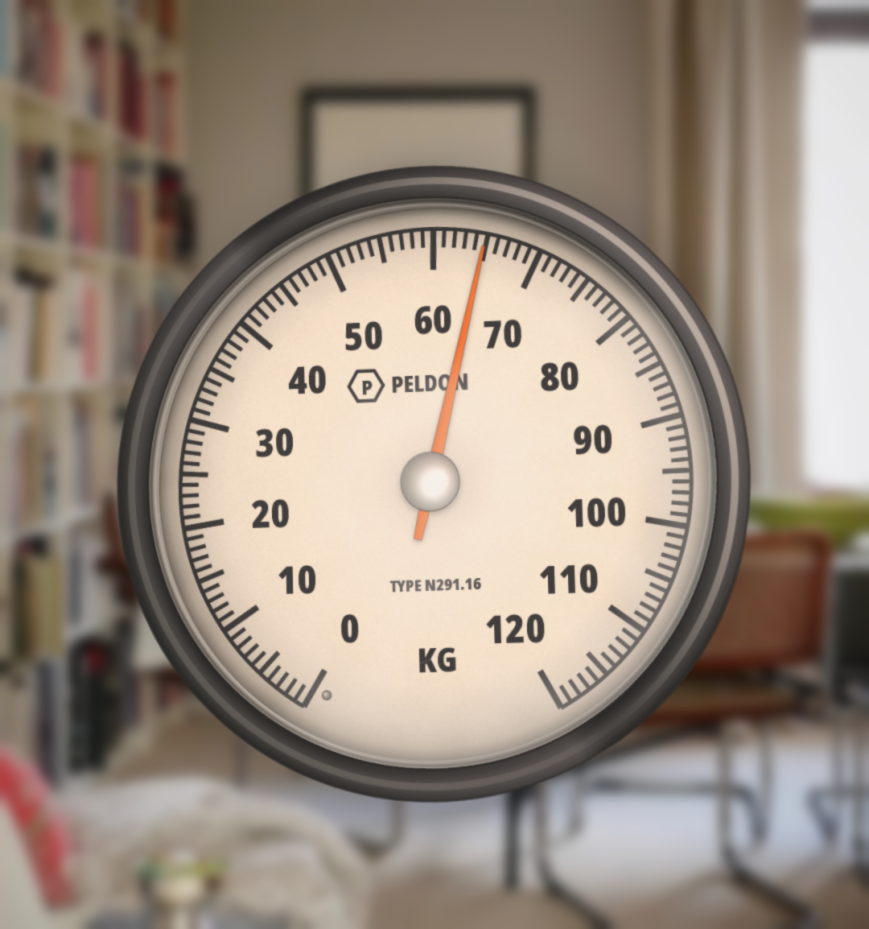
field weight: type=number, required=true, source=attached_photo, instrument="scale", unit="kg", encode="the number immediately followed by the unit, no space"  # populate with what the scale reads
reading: 65kg
